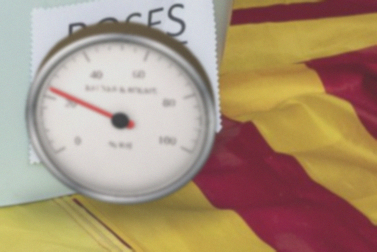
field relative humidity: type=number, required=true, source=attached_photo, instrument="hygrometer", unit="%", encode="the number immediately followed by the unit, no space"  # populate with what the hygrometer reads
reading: 24%
